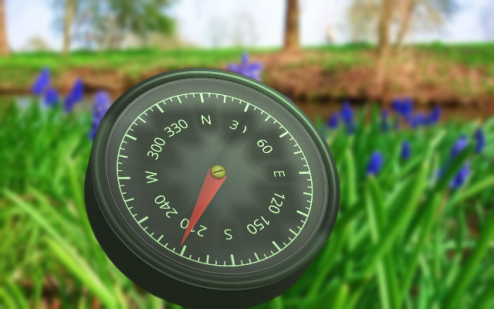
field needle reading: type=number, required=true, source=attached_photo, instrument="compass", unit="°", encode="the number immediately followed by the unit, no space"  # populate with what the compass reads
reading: 212.5°
